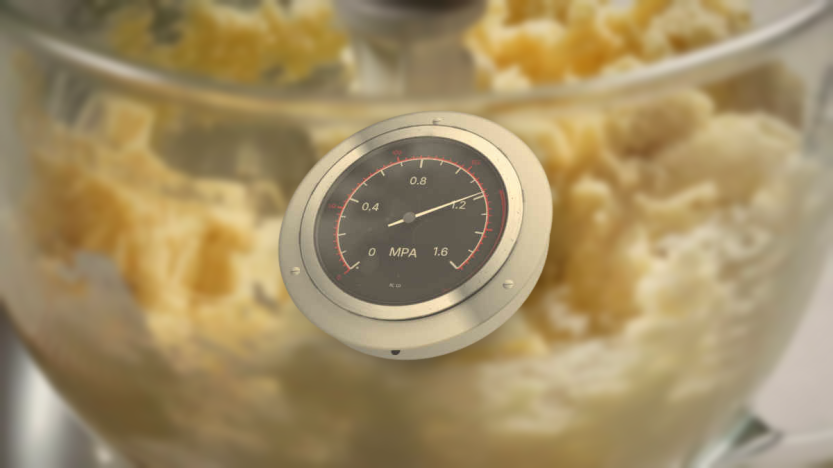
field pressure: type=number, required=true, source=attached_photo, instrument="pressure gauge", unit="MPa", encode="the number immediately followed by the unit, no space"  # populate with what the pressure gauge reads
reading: 1.2MPa
